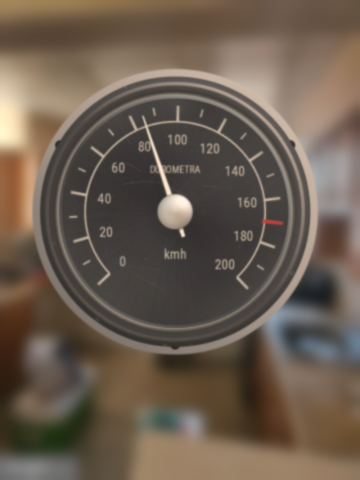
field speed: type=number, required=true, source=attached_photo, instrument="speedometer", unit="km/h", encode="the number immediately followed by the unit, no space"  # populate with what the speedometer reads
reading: 85km/h
